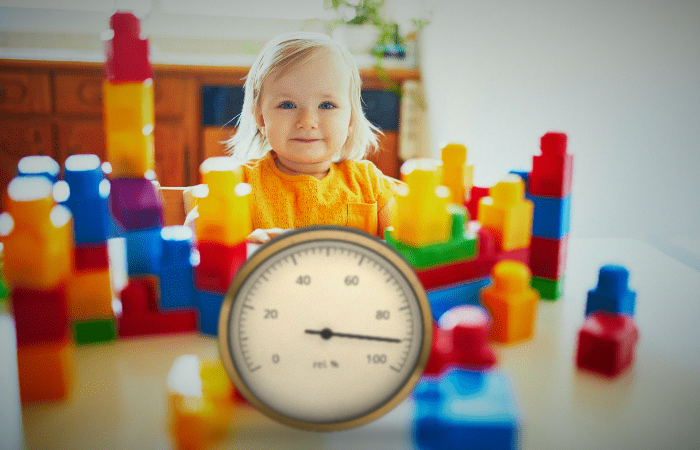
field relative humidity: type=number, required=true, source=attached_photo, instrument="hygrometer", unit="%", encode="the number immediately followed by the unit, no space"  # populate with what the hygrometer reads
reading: 90%
